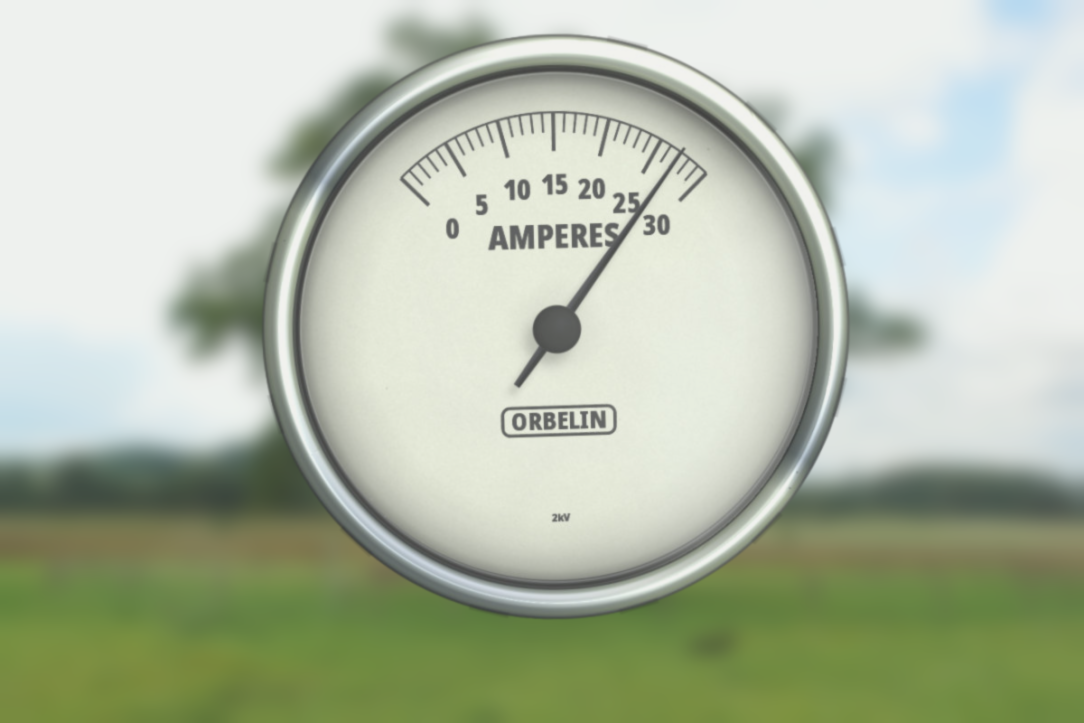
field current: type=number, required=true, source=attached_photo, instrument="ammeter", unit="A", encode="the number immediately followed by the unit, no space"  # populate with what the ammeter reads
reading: 27A
